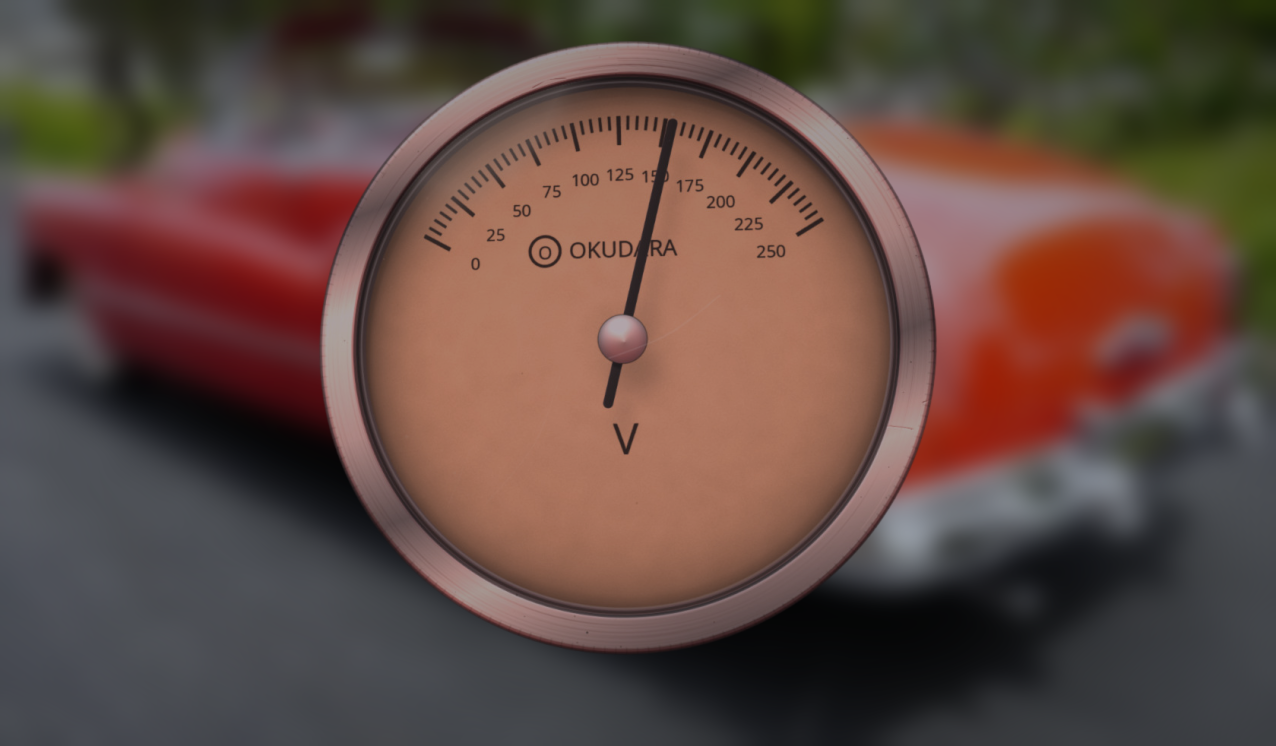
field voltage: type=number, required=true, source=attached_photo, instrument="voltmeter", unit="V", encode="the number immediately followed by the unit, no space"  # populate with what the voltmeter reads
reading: 155V
